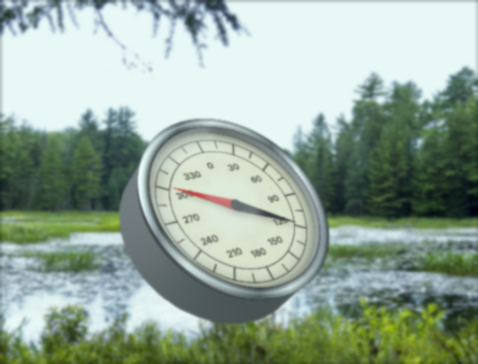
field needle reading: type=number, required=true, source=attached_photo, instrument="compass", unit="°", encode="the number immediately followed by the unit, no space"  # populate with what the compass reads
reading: 300°
